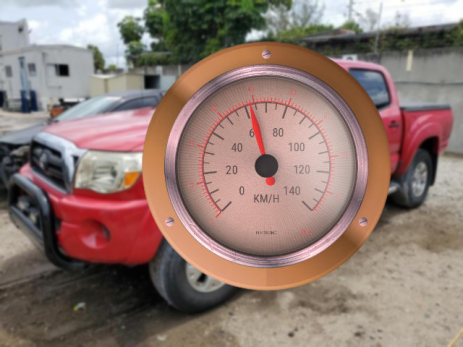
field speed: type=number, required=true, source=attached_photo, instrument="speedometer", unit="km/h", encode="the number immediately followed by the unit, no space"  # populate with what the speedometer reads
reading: 62.5km/h
